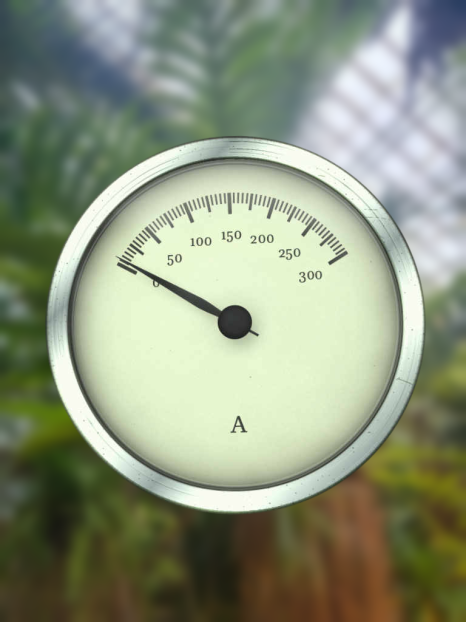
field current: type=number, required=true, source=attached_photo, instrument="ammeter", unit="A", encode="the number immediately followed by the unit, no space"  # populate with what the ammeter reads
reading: 5A
